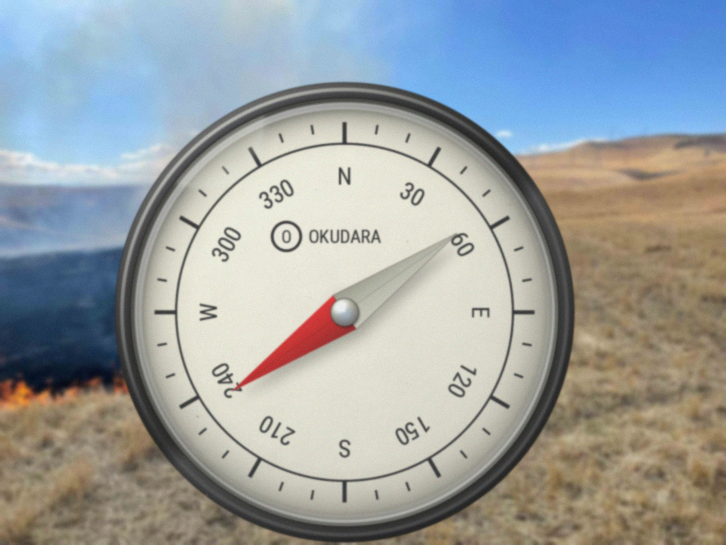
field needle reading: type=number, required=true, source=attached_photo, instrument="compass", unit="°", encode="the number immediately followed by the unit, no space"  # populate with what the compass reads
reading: 235°
